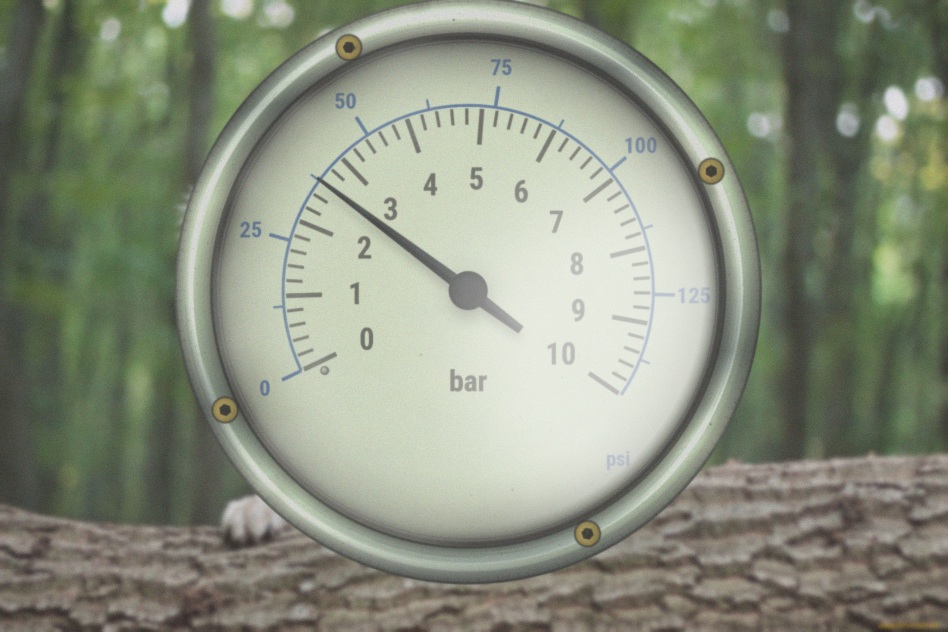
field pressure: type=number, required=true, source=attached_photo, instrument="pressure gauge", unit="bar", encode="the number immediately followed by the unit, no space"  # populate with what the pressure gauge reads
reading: 2.6bar
